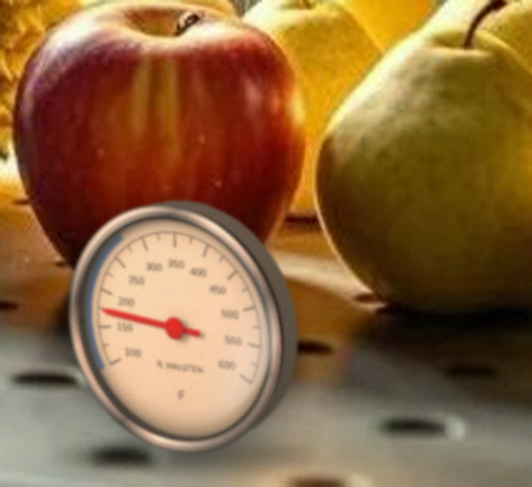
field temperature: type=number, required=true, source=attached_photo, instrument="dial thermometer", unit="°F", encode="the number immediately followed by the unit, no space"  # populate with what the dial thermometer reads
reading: 175°F
